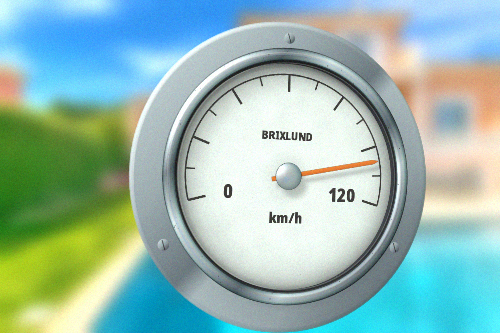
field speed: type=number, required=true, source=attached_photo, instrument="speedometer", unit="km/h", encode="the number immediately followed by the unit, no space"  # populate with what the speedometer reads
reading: 105km/h
